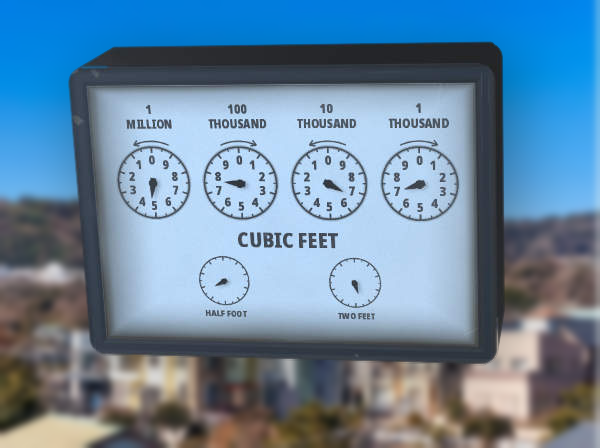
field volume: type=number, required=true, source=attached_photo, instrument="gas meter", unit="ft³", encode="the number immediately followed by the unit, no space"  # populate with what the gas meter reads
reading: 476700ft³
